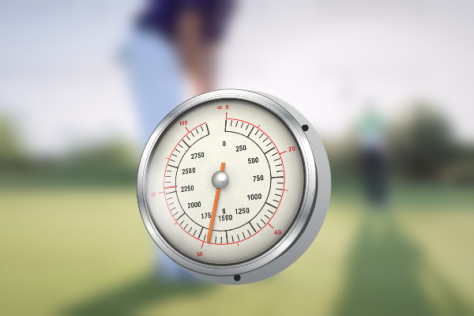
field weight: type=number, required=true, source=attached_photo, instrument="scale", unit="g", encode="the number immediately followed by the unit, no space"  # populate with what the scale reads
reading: 1650g
